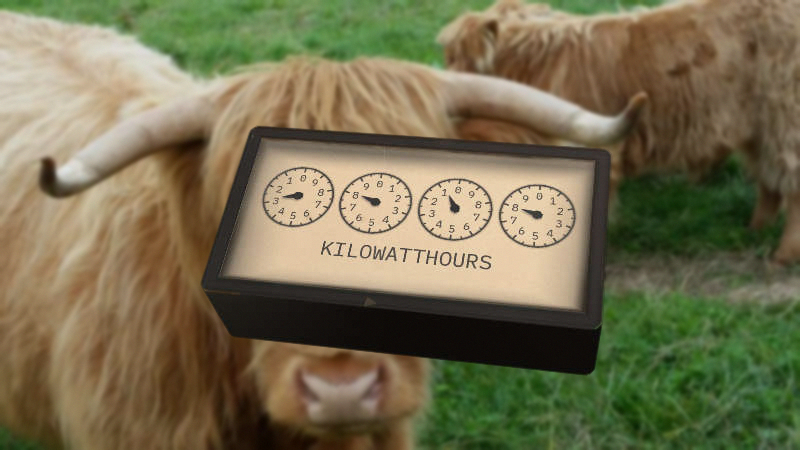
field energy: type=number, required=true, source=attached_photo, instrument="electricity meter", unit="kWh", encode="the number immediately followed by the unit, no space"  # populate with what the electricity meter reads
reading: 2808kWh
